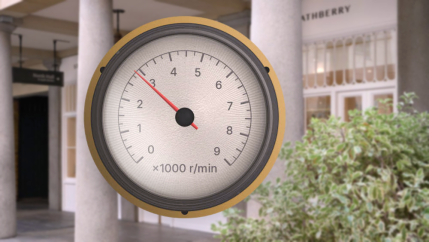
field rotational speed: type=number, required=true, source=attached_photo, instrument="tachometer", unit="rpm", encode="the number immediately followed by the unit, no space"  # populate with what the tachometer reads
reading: 2875rpm
